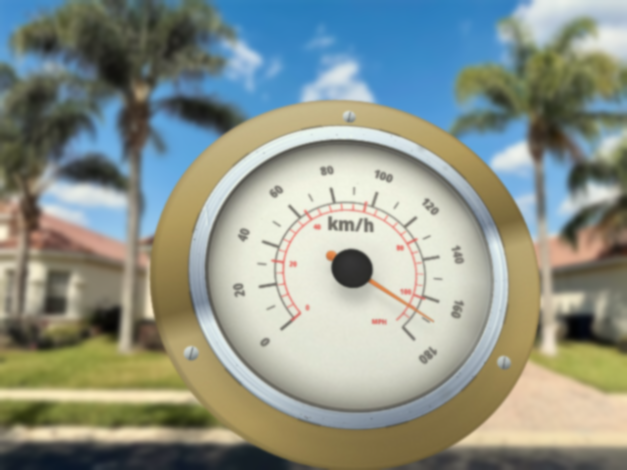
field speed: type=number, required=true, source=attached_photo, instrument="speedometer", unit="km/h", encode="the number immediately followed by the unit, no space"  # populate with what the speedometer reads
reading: 170km/h
